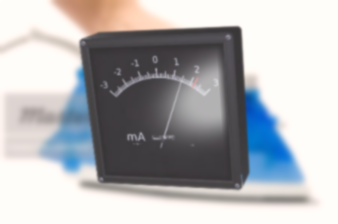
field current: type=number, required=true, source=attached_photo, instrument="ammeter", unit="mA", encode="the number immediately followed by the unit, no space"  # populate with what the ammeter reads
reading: 1.5mA
